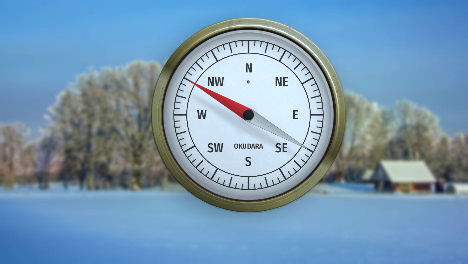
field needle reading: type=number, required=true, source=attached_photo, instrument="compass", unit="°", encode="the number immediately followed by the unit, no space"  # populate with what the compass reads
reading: 300°
